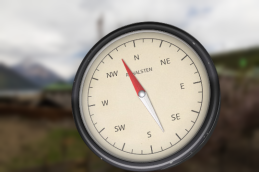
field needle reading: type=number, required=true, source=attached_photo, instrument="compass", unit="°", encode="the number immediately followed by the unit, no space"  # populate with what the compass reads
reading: 340°
